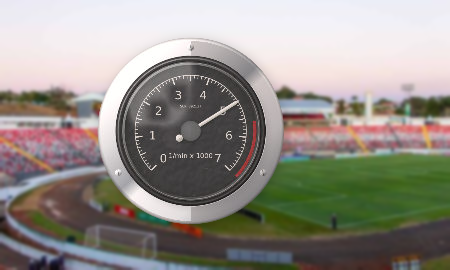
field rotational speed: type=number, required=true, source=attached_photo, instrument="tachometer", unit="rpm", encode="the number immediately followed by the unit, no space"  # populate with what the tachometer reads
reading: 5000rpm
